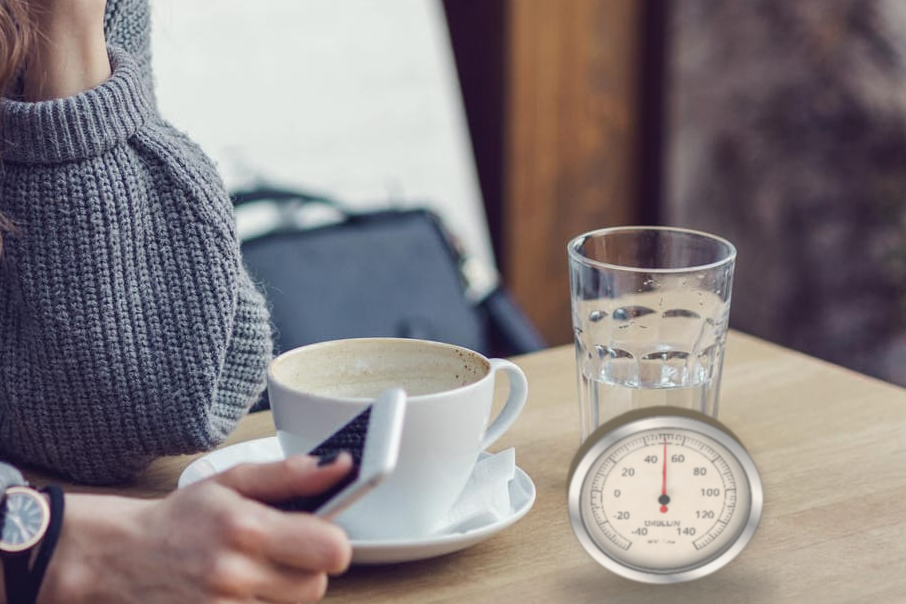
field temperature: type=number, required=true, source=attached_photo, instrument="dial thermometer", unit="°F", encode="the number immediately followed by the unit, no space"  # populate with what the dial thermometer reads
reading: 50°F
